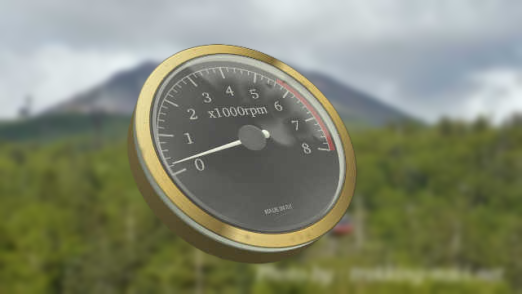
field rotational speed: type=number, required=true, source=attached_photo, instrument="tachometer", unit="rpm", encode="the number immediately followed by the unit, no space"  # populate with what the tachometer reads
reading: 200rpm
